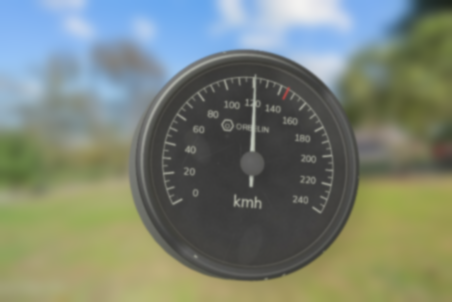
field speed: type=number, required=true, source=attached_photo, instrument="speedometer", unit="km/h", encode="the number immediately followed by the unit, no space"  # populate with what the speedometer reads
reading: 120km/h
